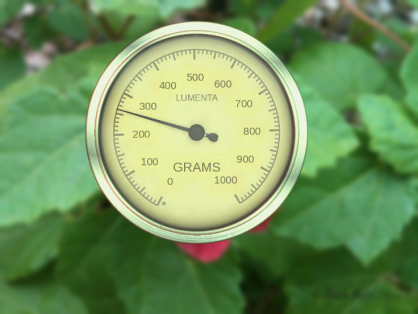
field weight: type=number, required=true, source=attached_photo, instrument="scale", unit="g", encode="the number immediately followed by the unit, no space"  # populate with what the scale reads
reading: 260g
